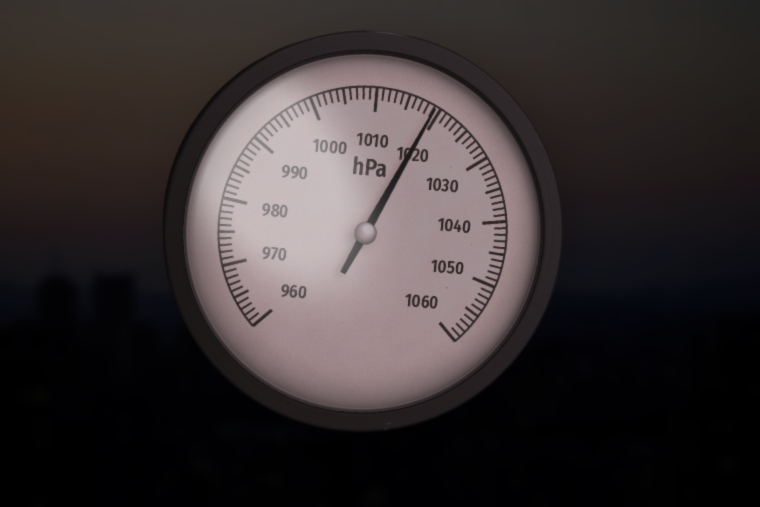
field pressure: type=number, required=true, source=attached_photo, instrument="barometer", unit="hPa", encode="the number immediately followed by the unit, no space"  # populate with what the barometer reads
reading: 1019hPa
